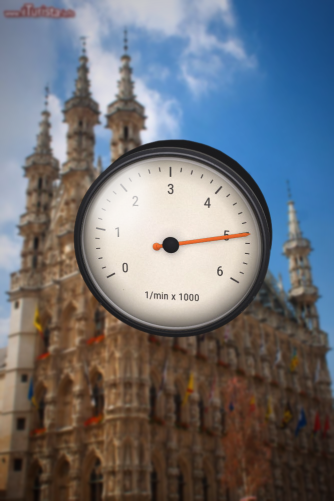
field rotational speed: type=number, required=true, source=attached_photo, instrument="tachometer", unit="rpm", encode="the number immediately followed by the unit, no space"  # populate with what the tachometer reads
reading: 5000rpm
